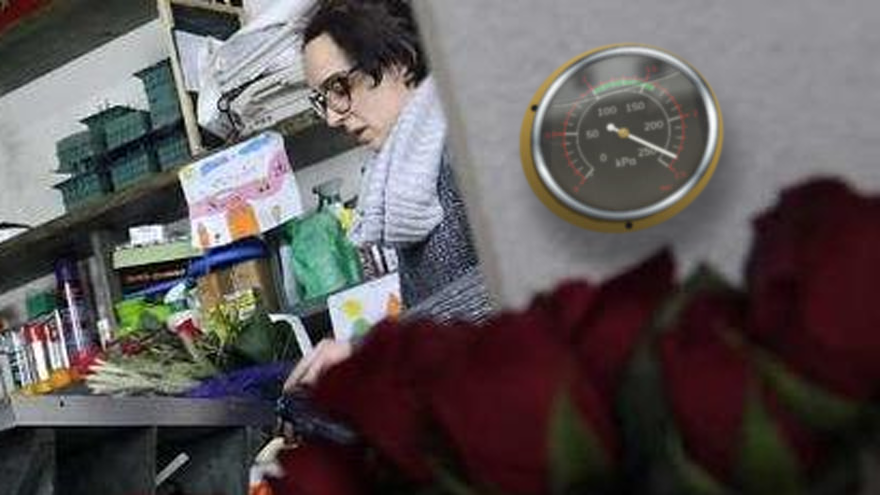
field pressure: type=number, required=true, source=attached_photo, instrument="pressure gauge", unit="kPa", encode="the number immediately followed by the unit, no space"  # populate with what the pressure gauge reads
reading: 240kPa
